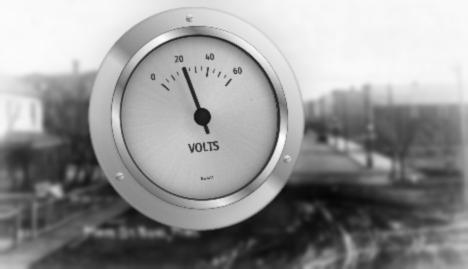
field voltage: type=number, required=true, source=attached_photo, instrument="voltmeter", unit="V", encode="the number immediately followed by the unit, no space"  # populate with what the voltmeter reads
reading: 20V
